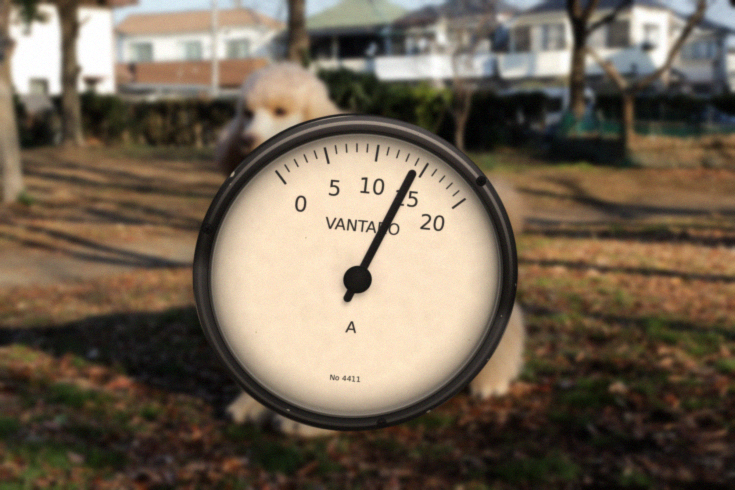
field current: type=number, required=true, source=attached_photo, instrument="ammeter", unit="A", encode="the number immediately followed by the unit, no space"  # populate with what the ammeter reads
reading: 14A
